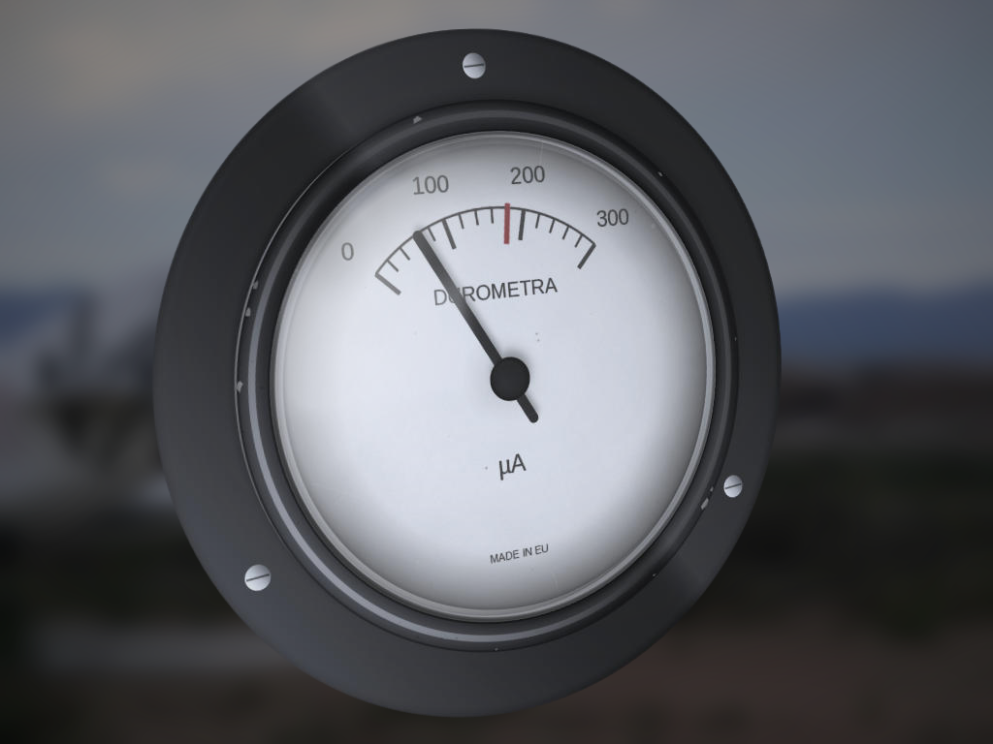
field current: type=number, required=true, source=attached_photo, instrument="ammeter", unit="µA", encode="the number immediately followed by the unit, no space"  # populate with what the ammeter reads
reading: 60µA
